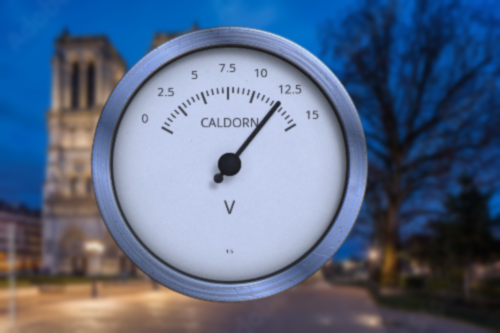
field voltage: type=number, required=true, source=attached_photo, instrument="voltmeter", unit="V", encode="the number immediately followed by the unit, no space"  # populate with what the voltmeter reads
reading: 12.5V
